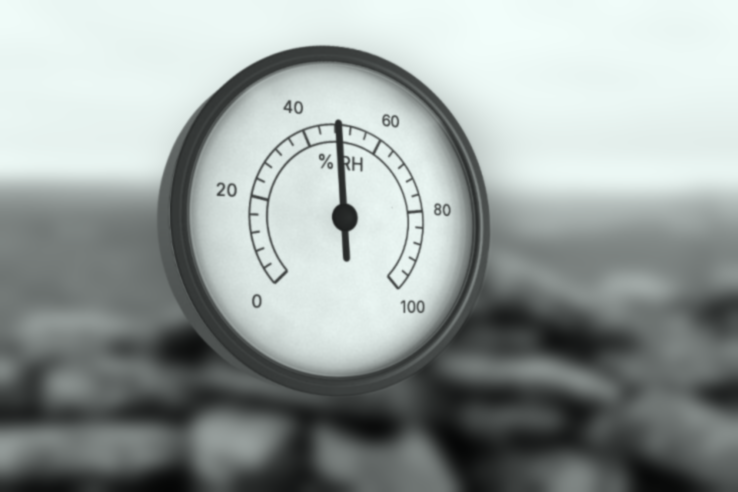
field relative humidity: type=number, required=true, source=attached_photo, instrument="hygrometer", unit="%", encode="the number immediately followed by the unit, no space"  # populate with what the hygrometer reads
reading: 48%
